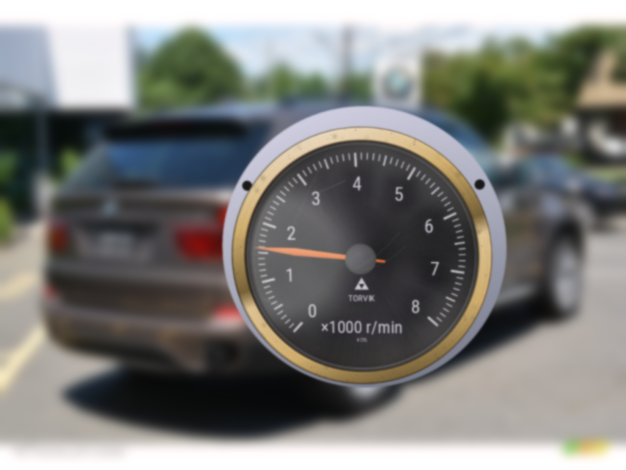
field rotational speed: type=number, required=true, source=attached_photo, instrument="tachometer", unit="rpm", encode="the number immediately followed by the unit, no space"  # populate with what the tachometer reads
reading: 1600rpm
